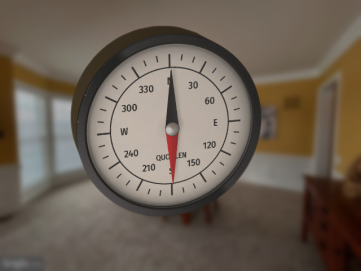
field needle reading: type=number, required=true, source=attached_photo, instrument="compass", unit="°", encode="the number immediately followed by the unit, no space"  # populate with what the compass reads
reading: 180°
